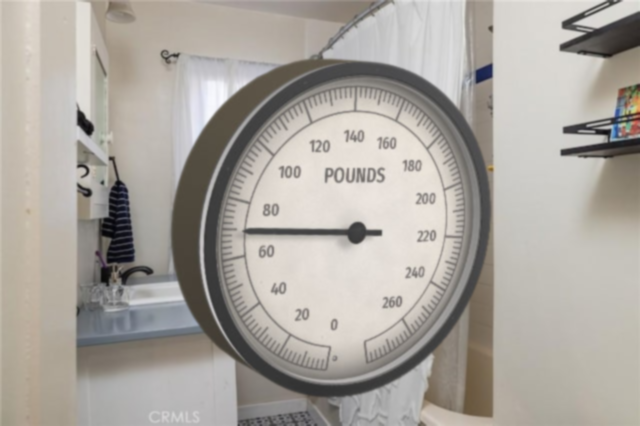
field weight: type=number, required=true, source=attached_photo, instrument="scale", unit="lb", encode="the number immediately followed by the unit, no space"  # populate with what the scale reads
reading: 70lb
